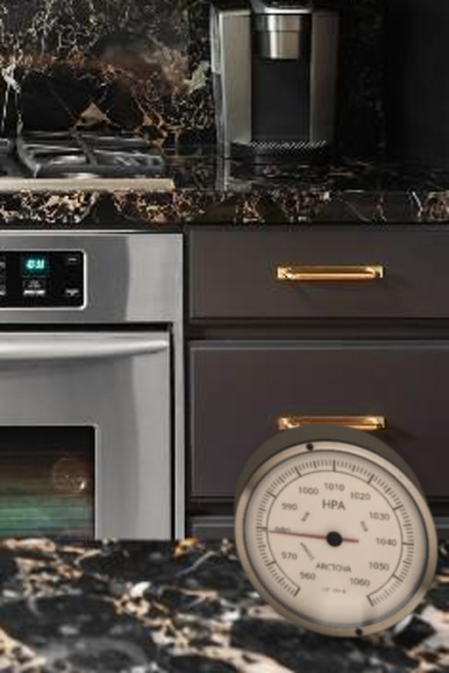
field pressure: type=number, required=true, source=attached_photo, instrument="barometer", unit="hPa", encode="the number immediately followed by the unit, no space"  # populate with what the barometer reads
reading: 980hPa
